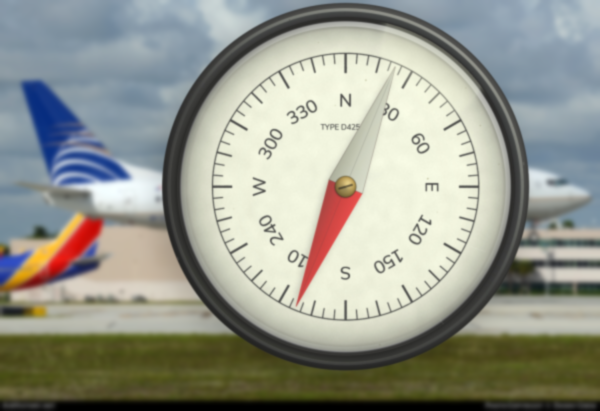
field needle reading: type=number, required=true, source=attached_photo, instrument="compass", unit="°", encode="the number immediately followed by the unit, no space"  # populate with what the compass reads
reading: 202.5°
